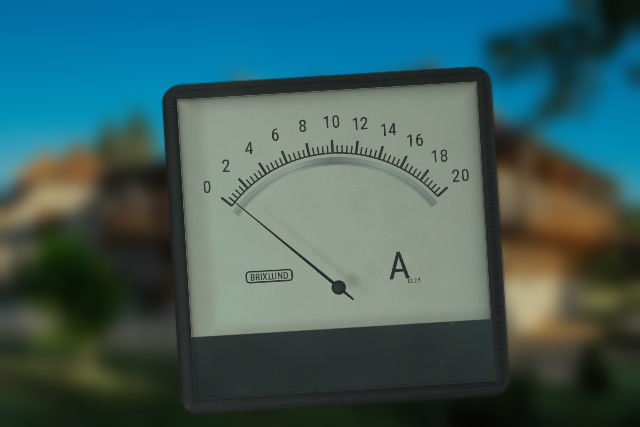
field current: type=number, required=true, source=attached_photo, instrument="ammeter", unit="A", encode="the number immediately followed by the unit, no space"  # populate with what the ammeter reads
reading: 0.4A
